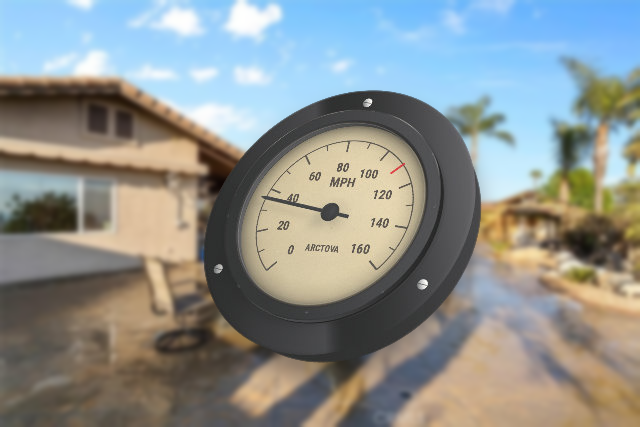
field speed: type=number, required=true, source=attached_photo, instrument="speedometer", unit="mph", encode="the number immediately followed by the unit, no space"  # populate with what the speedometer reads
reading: 35mph
